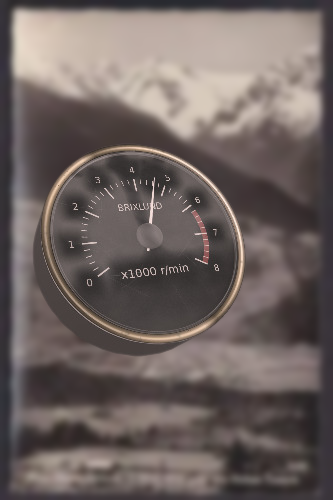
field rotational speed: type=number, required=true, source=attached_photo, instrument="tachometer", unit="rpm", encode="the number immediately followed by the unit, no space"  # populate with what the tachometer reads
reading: 4600rpm
